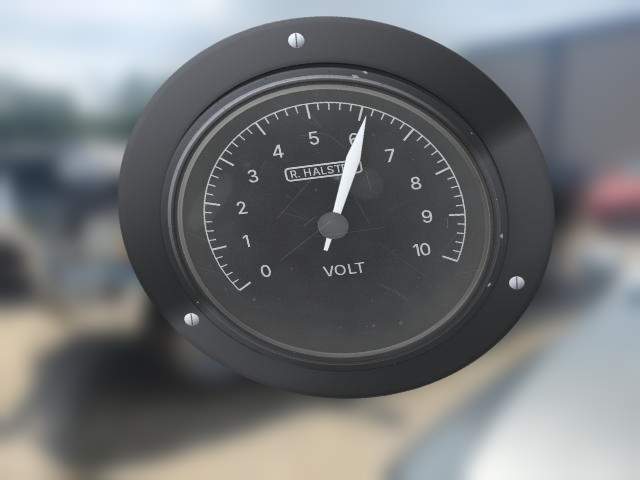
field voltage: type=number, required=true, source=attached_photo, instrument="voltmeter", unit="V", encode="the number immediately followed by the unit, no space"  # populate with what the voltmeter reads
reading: 6.1V
